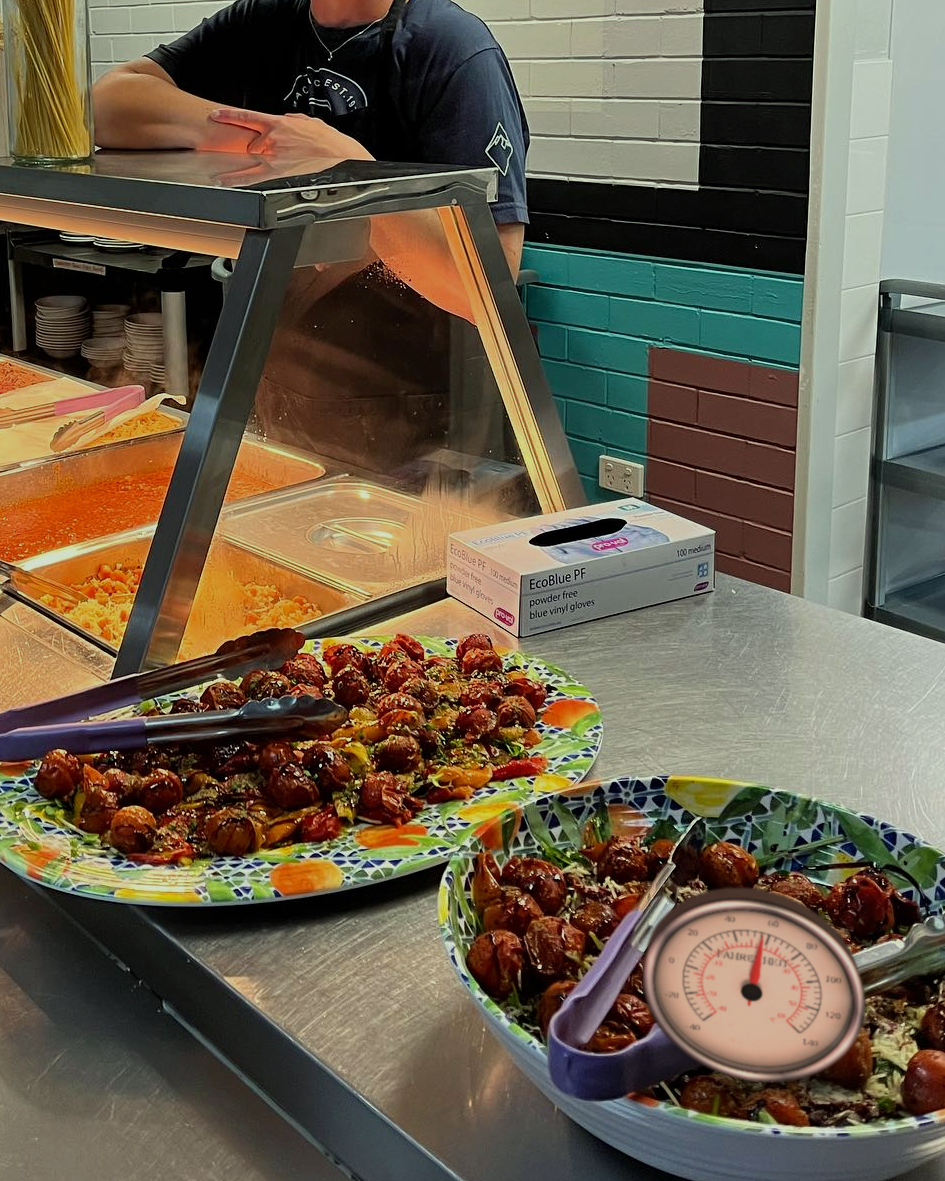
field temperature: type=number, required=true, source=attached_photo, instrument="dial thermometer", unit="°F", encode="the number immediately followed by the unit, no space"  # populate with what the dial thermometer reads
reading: 56°F
